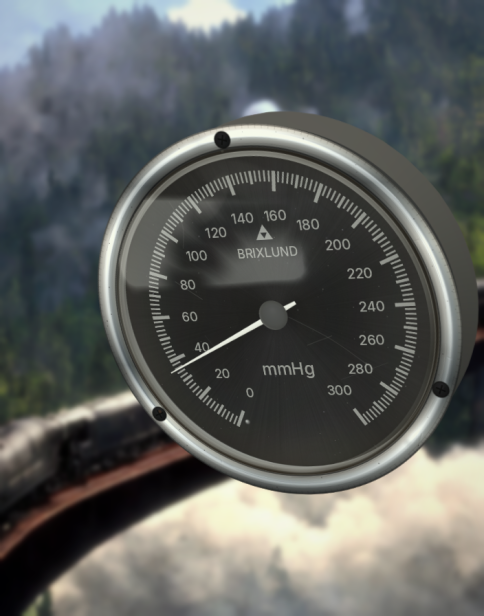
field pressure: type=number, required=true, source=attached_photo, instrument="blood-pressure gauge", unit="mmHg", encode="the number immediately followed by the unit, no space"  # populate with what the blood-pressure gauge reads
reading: 36mmHg
